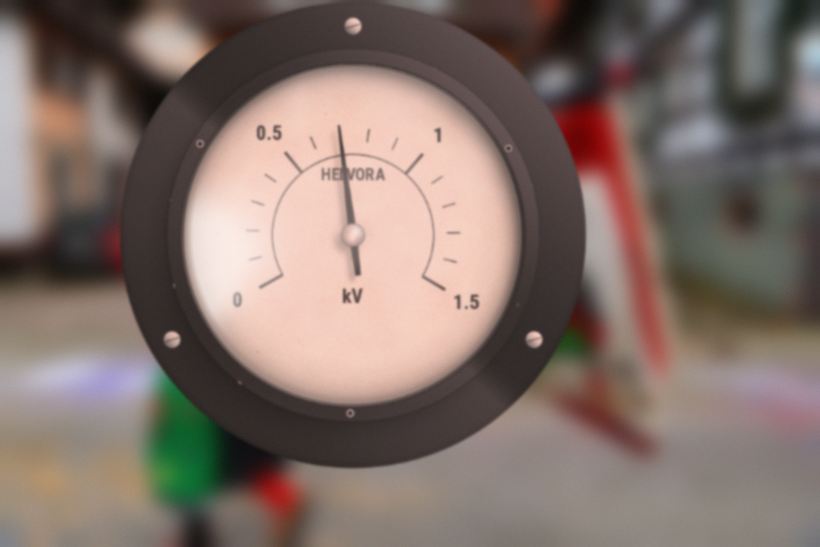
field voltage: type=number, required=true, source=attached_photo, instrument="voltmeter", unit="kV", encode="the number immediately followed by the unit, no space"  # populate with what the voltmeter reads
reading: 0.7kV
